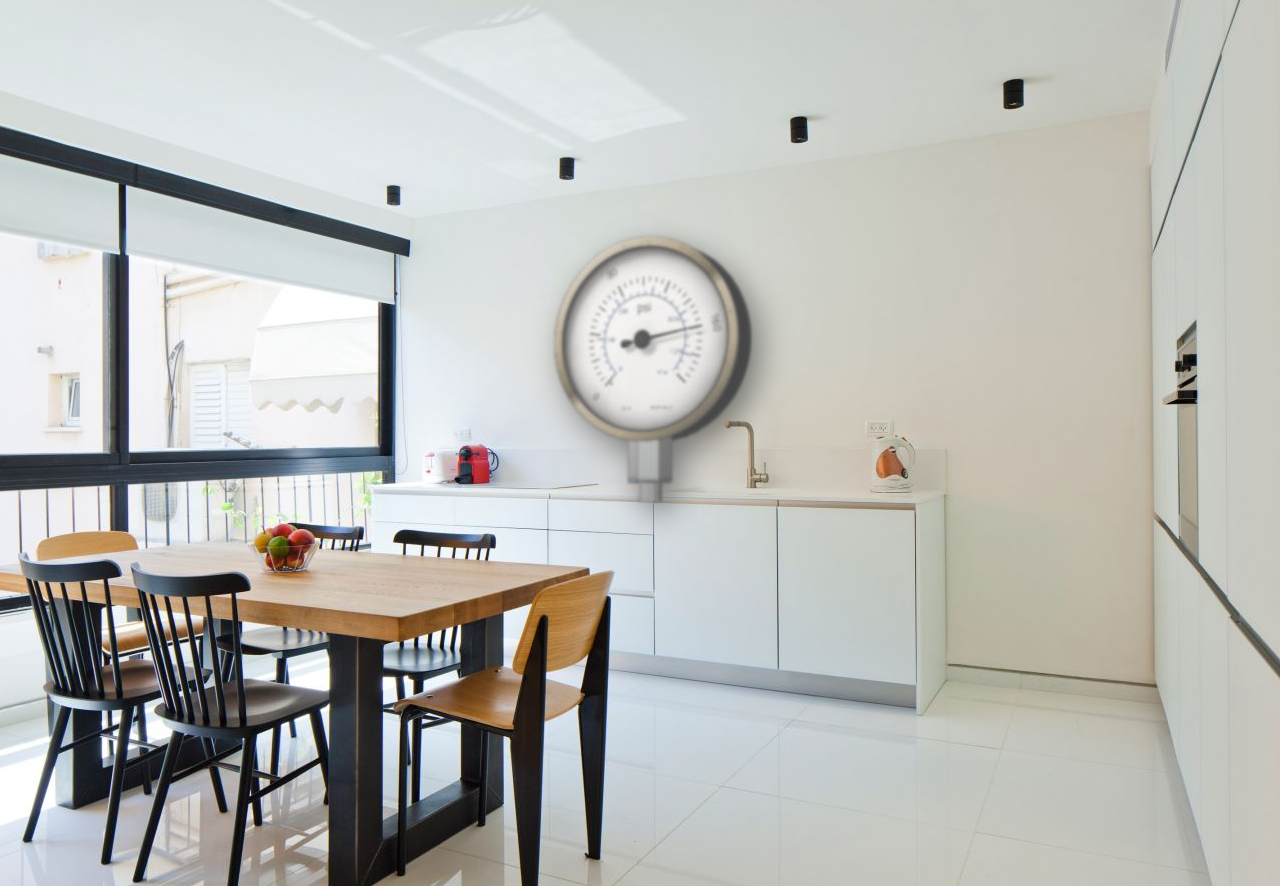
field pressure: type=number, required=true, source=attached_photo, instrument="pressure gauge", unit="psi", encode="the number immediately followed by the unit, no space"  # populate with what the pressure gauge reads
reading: 160psi
